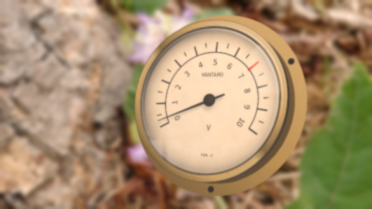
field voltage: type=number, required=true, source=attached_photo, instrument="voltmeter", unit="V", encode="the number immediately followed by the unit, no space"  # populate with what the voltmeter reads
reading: 0.25V
